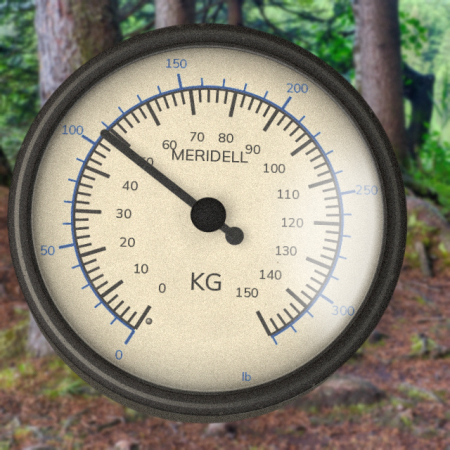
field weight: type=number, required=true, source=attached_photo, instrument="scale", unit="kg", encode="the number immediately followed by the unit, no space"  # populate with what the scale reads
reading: 48kg
